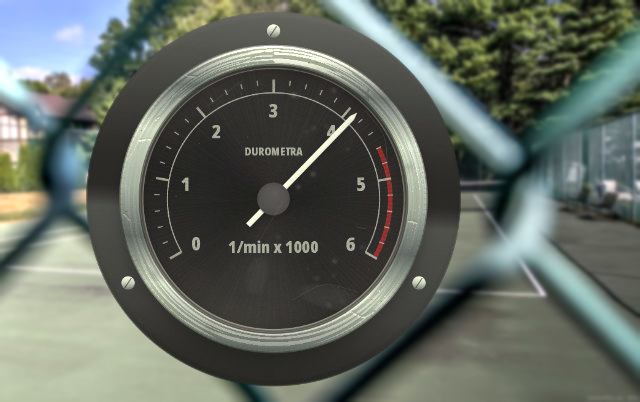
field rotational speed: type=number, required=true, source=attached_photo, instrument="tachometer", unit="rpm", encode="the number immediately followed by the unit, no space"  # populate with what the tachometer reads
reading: 4100rpm
